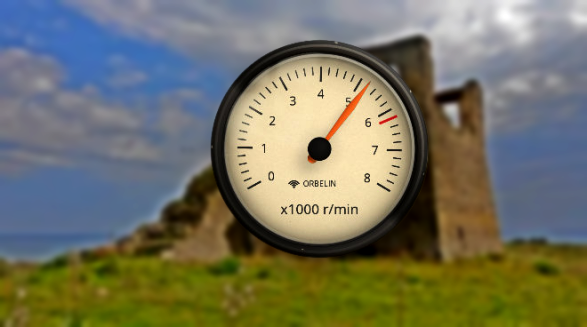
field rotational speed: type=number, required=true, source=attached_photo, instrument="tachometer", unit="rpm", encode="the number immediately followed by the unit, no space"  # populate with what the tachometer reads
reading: 5200rpm
